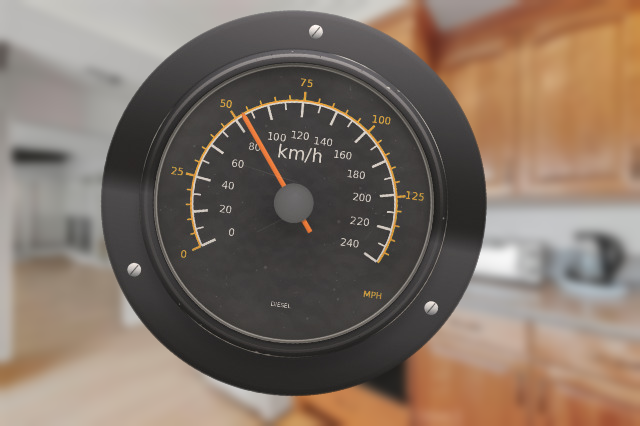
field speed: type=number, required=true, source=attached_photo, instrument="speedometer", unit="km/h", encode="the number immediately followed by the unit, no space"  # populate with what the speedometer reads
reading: 85km/h
